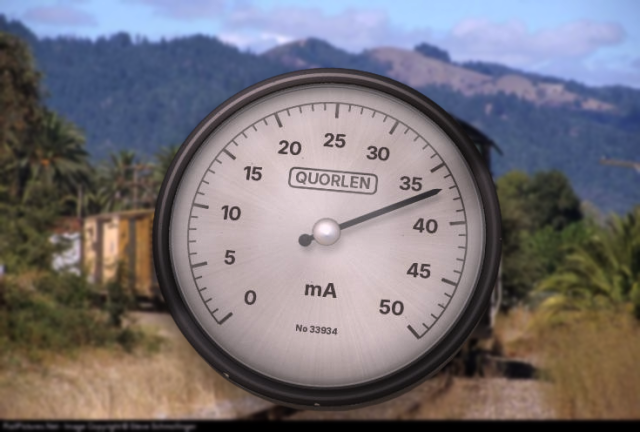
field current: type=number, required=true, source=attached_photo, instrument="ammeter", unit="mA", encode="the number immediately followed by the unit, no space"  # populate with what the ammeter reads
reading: 37mA
